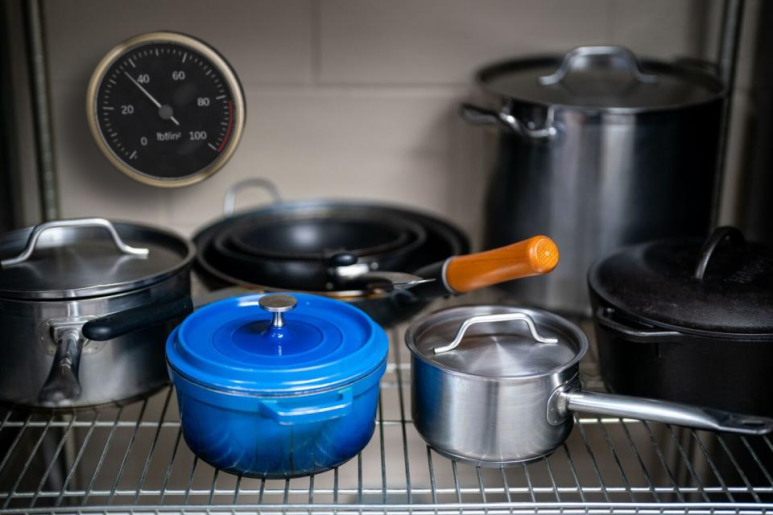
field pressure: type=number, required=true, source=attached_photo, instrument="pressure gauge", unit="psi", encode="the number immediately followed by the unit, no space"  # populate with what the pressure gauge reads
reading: 36psi
